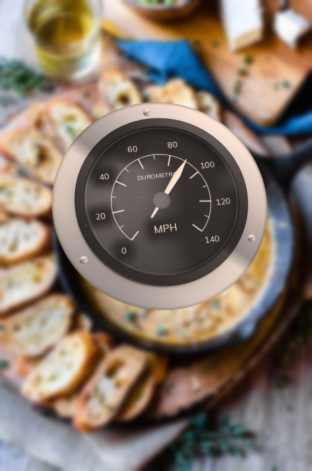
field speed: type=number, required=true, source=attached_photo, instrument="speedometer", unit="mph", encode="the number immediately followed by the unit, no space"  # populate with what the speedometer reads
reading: 90mph
